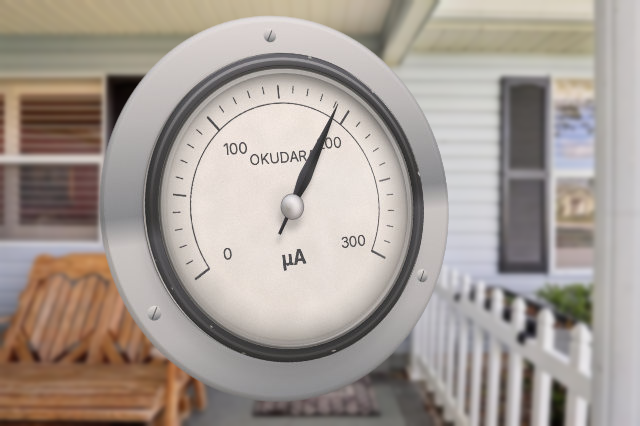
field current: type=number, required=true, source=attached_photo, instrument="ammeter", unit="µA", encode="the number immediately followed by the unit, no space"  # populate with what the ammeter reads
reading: 190µA
